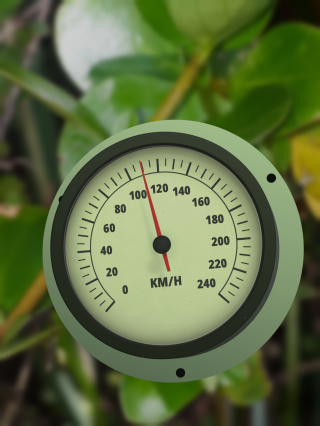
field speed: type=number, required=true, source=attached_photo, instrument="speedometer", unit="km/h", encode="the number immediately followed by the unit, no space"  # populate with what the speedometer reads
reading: 110km/h
